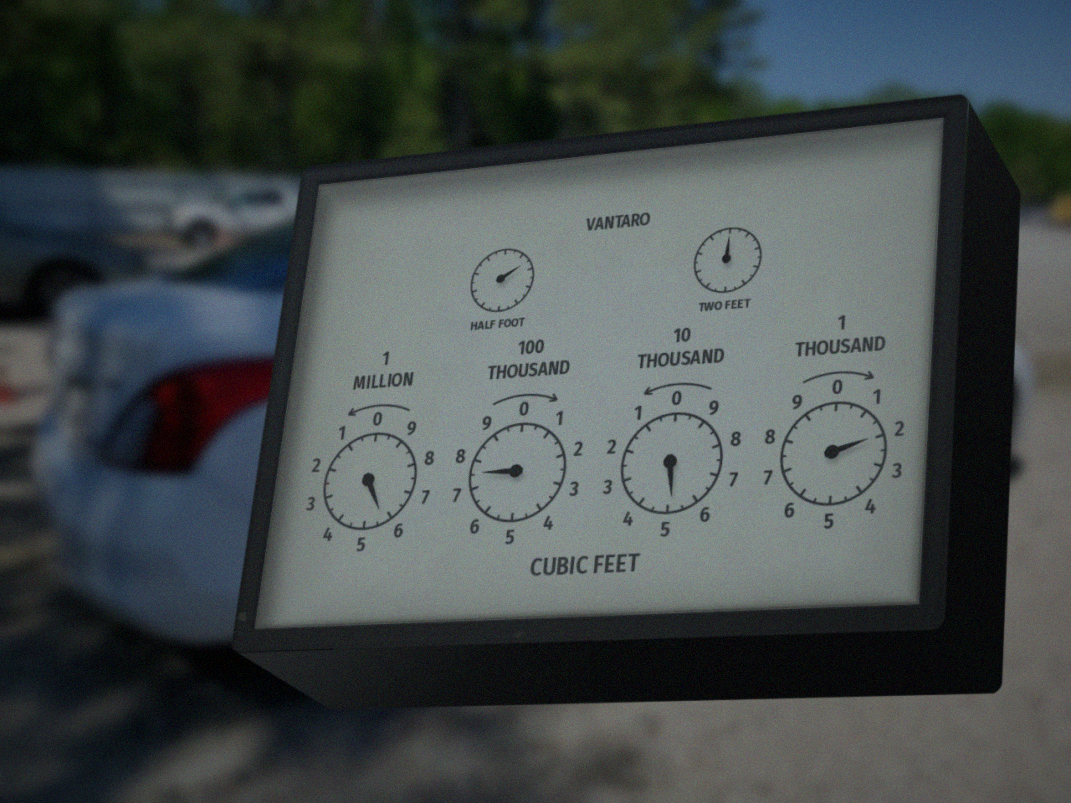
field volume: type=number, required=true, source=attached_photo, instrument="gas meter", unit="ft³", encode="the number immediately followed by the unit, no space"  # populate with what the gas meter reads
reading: 575200ft³
